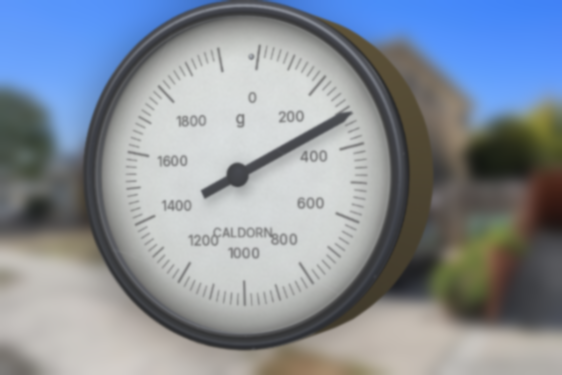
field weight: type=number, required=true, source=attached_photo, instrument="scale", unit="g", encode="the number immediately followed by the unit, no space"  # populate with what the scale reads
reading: 320g
